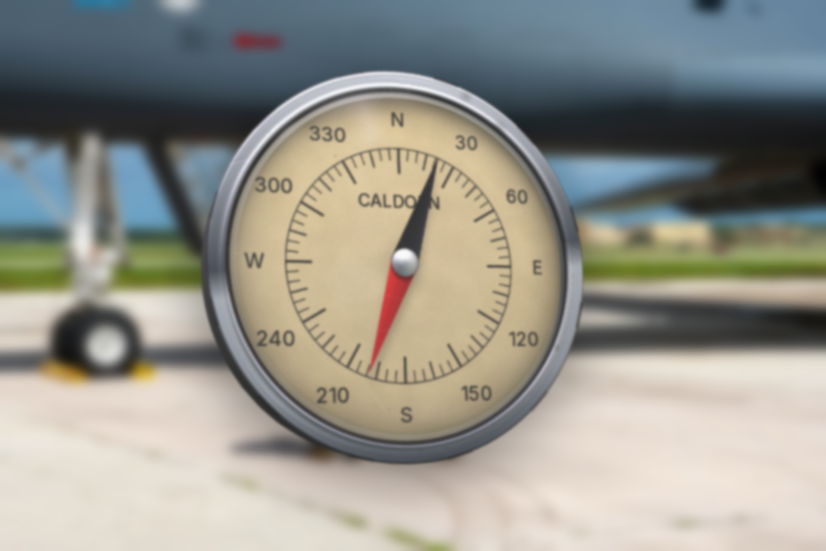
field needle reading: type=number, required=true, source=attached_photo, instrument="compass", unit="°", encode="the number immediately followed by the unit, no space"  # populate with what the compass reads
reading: 200°
